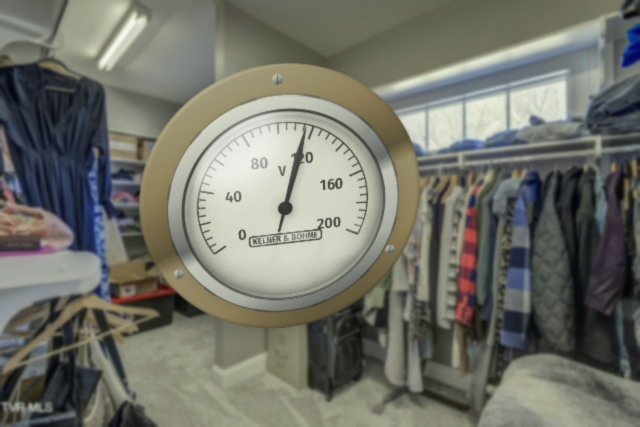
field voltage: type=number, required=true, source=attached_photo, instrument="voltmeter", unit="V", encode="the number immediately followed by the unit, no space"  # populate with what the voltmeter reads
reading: 115V
